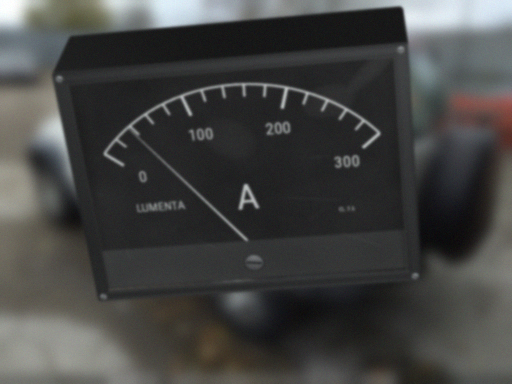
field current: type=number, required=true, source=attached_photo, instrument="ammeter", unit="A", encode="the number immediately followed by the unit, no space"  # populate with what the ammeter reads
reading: 40A
